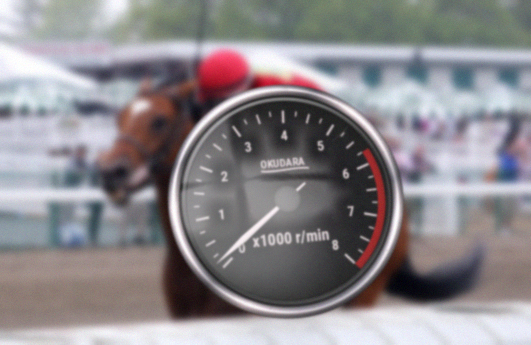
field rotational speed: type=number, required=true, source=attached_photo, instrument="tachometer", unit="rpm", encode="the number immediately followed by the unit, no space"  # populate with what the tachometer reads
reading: 125rpm
